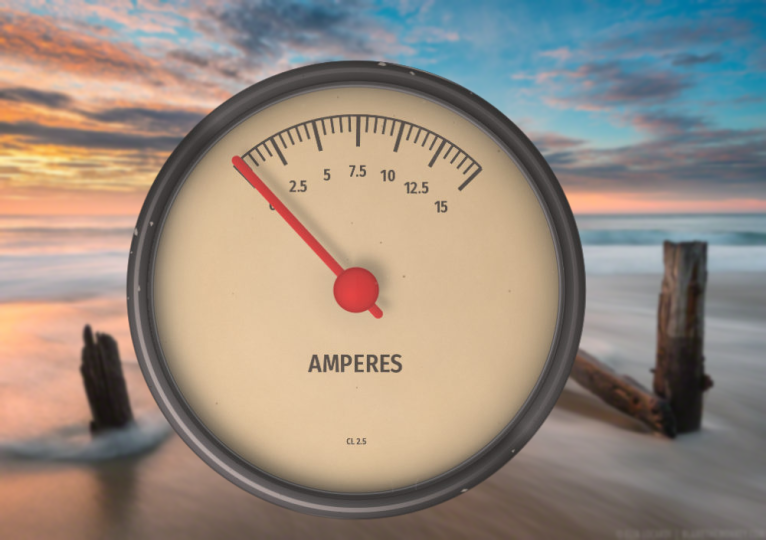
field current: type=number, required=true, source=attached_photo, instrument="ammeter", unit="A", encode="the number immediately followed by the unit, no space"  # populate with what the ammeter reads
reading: 0.25A
